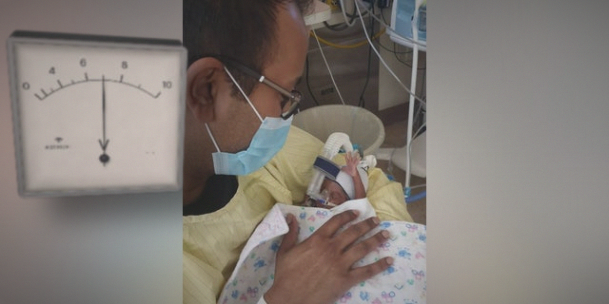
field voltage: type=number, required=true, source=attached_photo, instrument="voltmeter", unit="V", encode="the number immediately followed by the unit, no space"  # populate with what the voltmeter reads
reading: 7V
